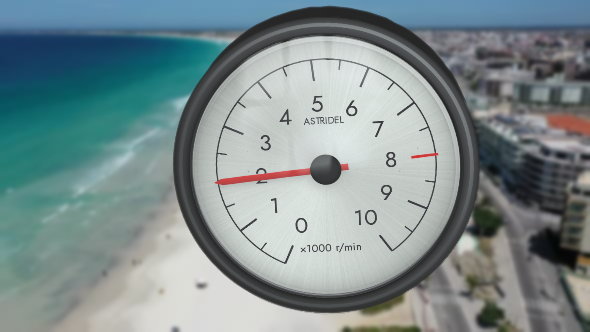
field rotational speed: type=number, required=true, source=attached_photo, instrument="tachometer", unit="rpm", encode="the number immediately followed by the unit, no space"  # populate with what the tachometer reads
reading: 2000rpm
